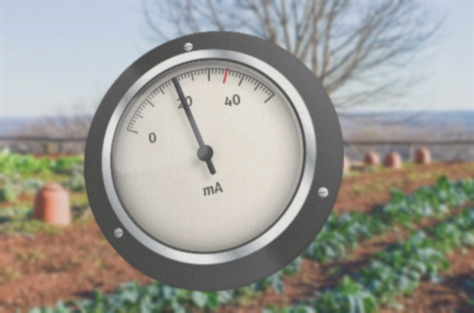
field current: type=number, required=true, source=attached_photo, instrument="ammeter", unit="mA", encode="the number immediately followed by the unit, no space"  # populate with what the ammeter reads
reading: 20mA
